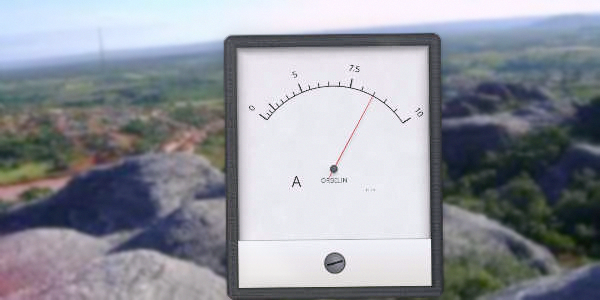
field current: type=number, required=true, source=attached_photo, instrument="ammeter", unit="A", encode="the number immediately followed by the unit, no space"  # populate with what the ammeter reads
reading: 8.5A
